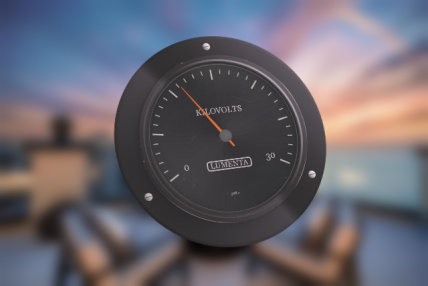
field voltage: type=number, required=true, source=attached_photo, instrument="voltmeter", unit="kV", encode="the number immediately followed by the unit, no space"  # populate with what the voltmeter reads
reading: 11kV
